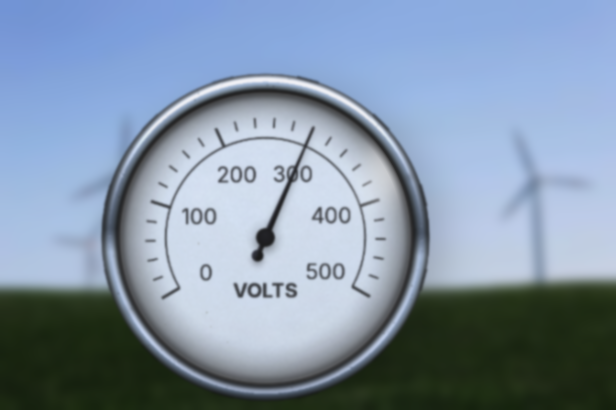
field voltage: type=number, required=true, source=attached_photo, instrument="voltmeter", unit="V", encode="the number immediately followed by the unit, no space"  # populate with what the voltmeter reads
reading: 300V
